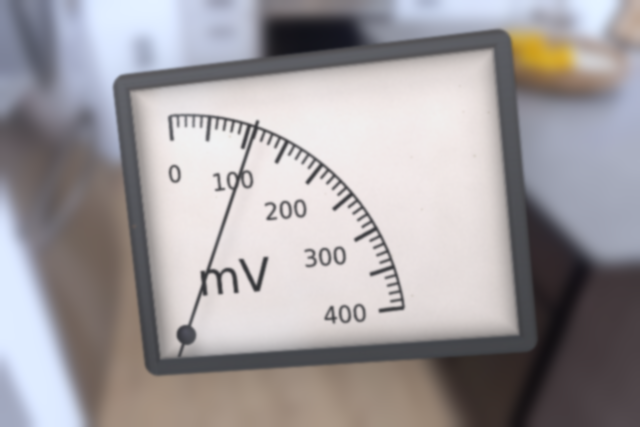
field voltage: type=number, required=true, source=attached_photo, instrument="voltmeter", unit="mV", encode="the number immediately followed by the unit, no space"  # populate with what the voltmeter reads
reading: 110mV
